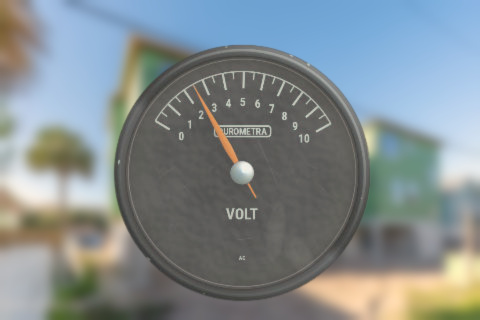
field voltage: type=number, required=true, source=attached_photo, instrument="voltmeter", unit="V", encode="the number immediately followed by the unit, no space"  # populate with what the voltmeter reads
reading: 2.5V
